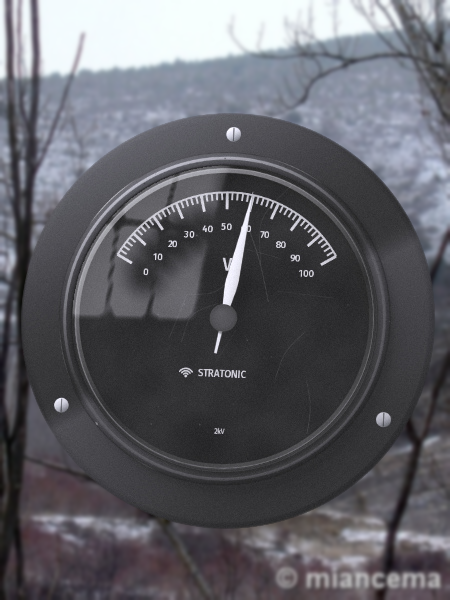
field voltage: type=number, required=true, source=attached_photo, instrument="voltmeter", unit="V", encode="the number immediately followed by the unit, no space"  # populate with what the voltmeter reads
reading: 60V
